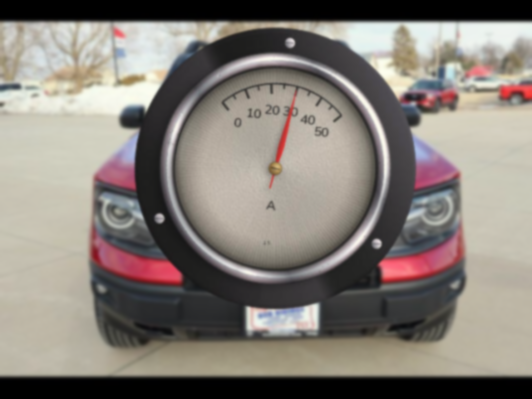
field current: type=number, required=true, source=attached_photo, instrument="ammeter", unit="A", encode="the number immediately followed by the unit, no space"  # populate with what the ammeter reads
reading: 30A
